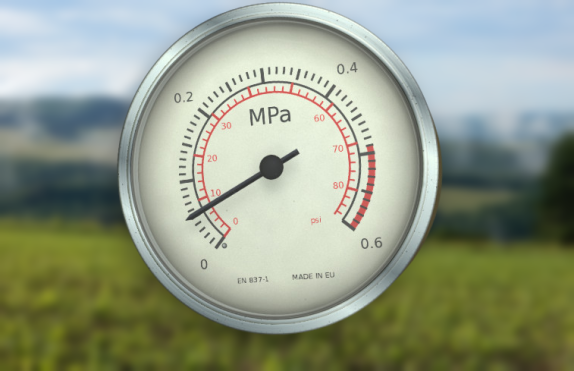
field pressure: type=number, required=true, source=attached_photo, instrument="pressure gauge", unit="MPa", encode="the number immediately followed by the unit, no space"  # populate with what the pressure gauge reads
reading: 0.05MPa
